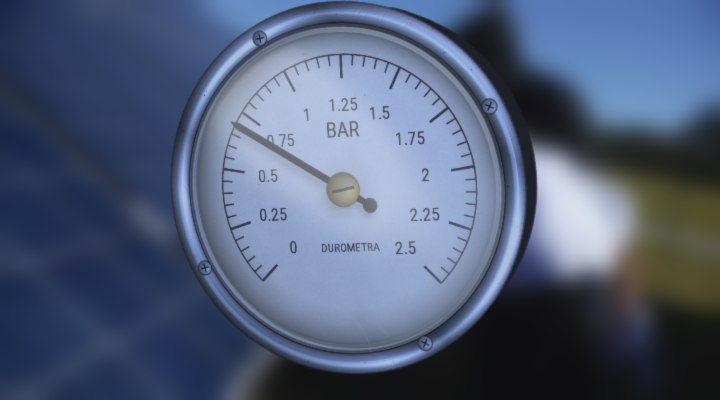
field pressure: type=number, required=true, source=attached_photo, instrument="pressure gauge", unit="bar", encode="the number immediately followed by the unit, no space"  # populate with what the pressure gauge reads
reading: 0.7bar
